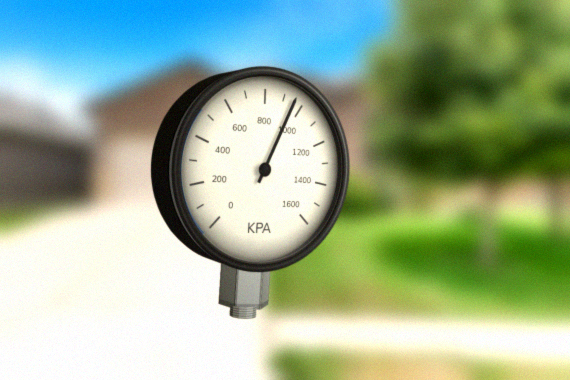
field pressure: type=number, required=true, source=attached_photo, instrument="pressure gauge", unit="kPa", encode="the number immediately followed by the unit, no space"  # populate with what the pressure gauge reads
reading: 950kPa
